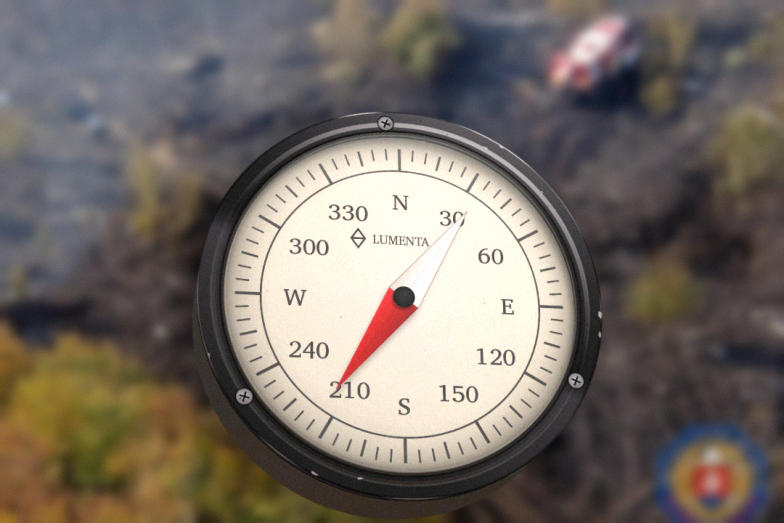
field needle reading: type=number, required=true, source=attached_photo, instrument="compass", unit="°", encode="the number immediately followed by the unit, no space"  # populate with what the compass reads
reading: 215°
